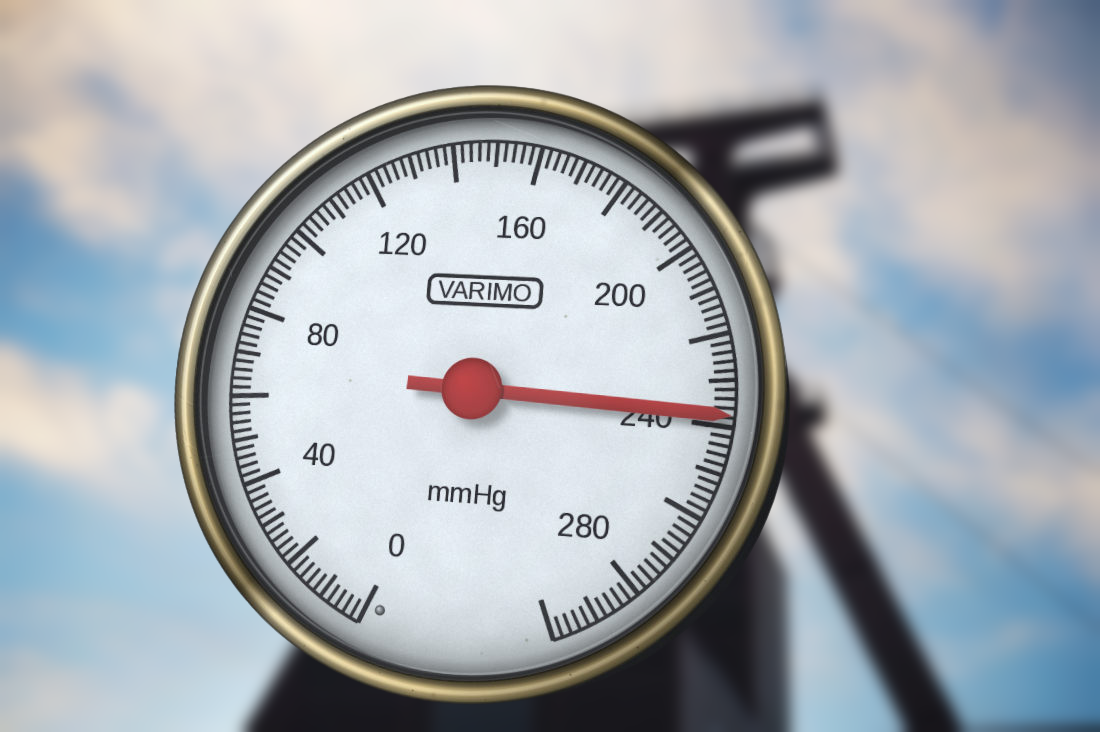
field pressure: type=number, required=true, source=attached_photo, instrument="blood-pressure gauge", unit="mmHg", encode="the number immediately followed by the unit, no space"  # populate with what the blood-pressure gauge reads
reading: 238mmHg
